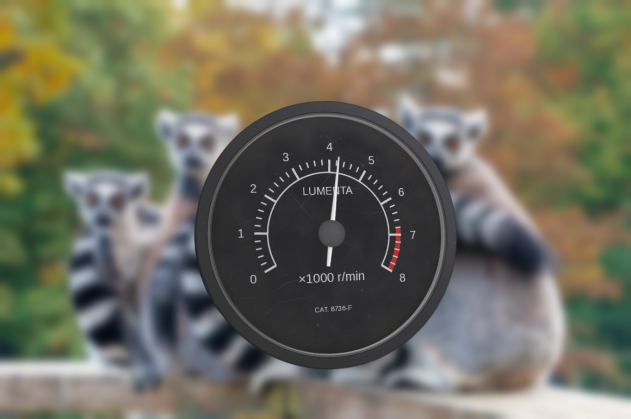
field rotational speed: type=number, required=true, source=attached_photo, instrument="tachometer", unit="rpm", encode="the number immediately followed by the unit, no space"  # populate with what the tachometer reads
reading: 4200rpm
